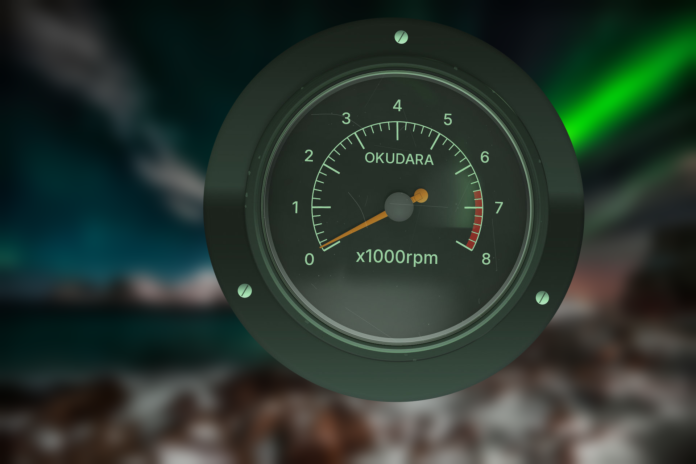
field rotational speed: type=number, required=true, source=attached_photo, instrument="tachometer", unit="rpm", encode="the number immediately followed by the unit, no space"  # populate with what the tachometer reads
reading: 100rpm
